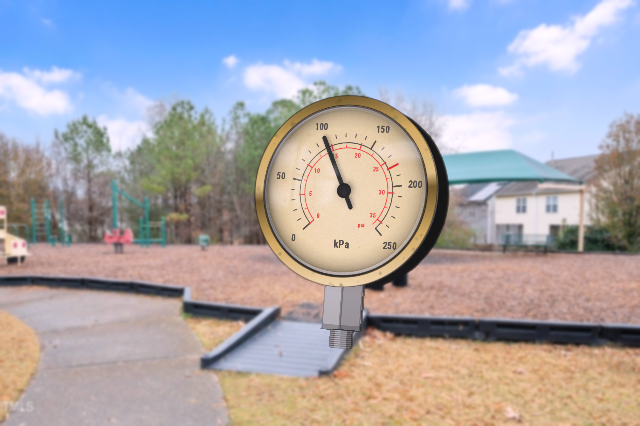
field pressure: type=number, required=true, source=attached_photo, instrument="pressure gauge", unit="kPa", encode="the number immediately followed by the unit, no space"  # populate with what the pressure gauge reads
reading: 100kPa
